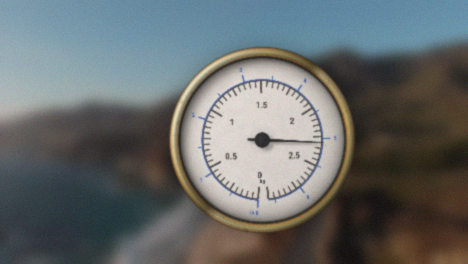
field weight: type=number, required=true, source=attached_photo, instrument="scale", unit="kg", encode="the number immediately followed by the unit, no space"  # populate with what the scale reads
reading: 2.3kg
